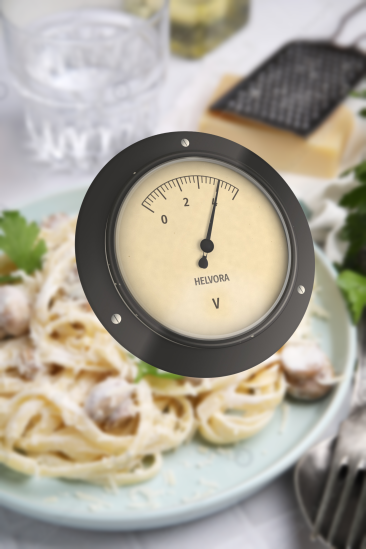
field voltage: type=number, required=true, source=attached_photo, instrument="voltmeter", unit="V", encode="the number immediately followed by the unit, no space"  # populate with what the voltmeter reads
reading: 4V
